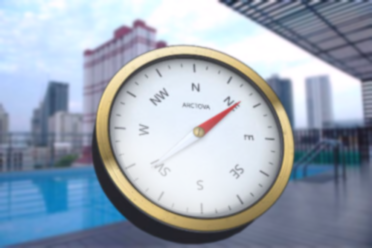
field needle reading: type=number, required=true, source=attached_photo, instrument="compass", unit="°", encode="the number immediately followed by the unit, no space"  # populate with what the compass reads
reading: 50°
